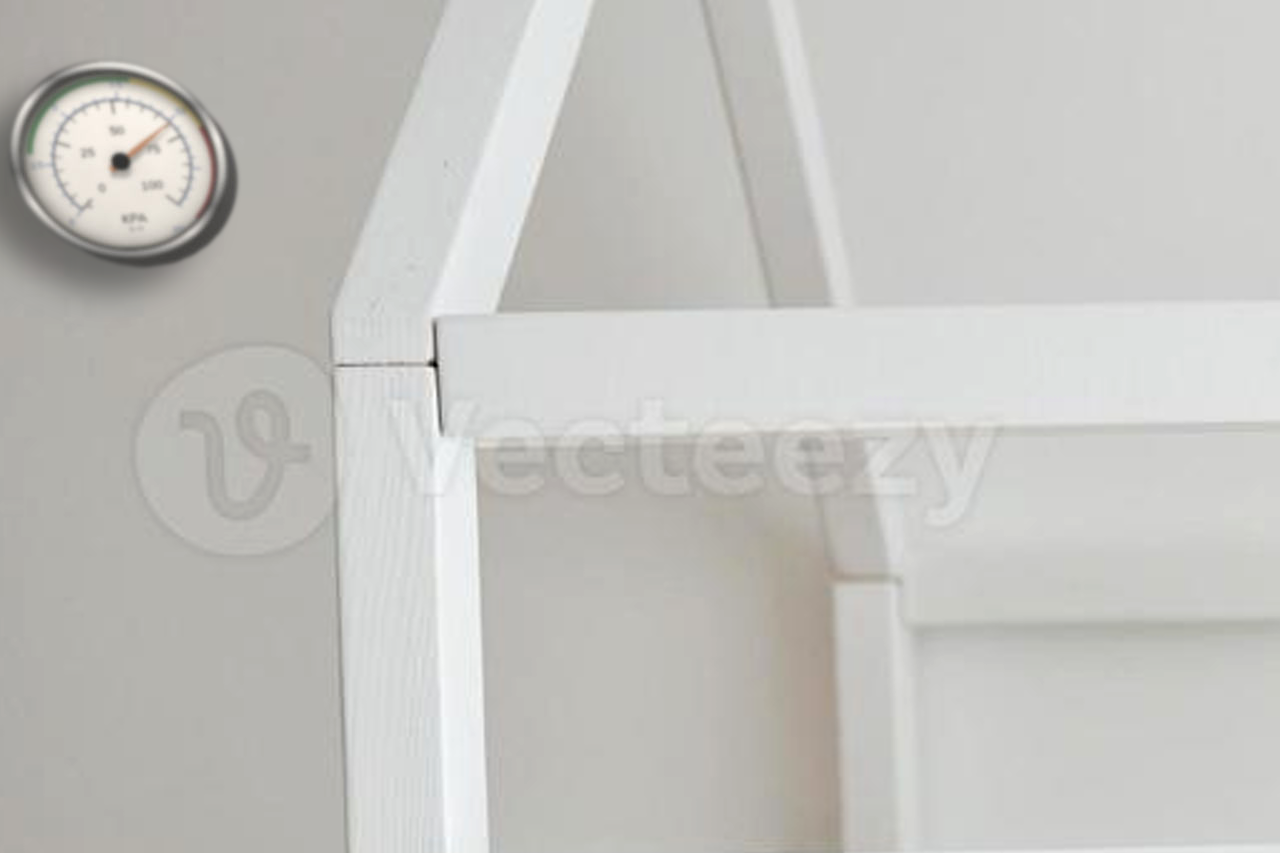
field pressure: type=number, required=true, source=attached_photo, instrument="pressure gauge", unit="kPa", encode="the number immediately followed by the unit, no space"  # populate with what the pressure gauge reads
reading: 70kPa
